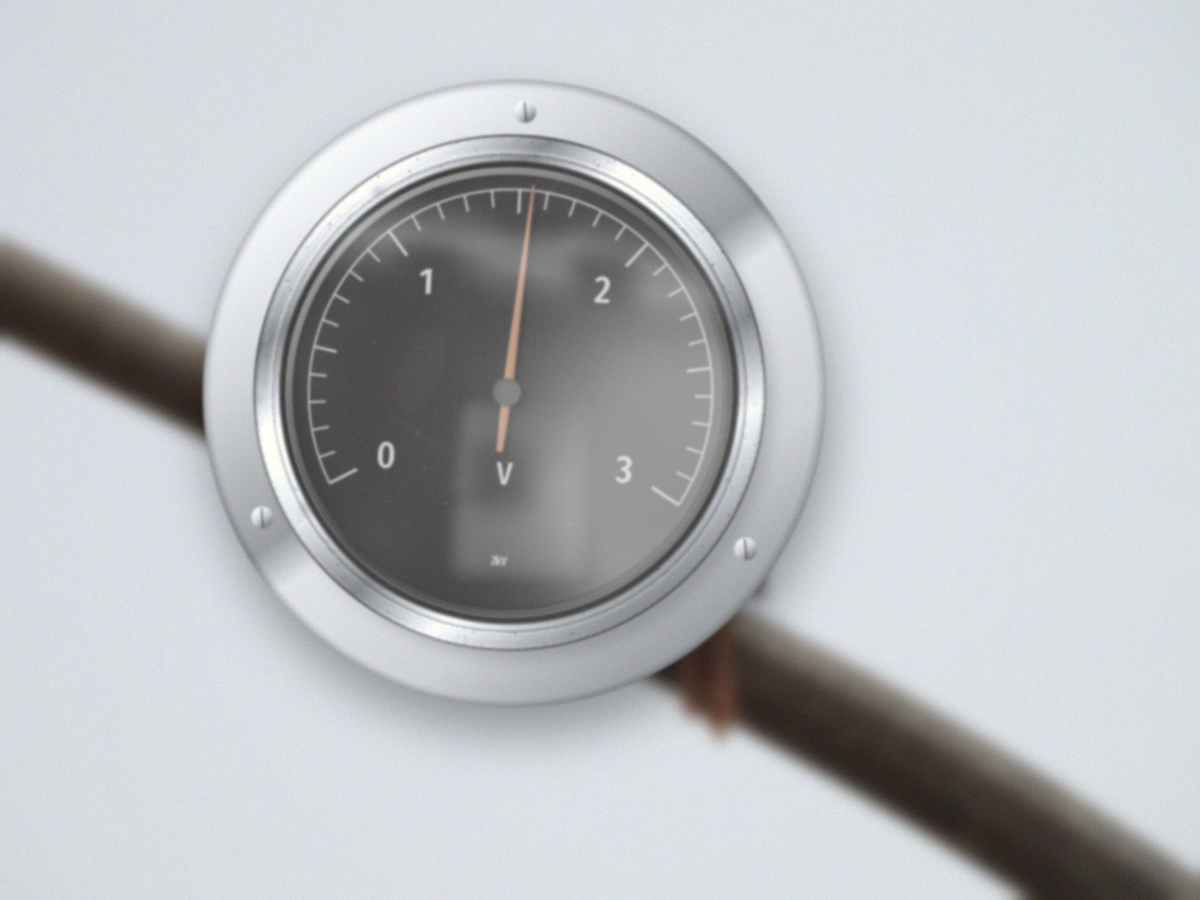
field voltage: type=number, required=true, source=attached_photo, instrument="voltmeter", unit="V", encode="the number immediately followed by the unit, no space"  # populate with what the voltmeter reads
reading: 1.55V
